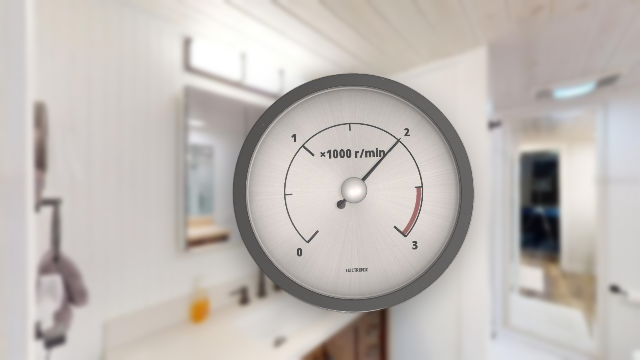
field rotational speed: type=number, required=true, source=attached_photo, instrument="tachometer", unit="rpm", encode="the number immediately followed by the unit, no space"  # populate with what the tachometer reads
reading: 2000rpm
